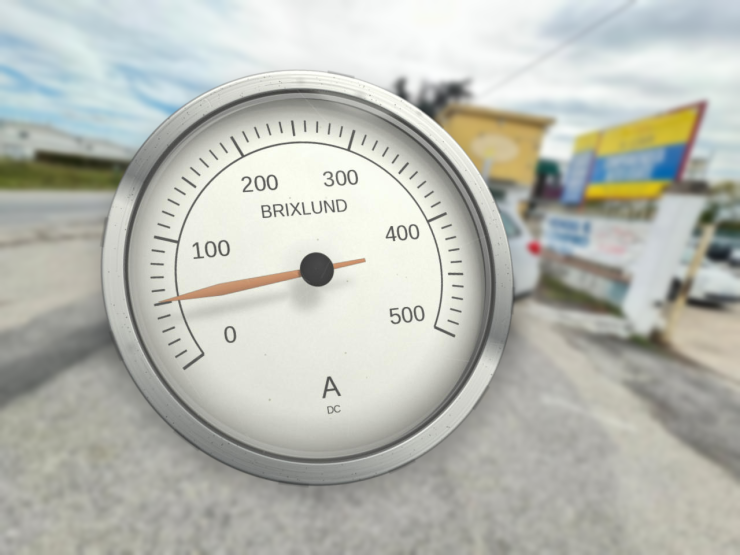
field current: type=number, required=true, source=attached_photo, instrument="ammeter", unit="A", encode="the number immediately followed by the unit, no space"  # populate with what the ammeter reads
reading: 50A
